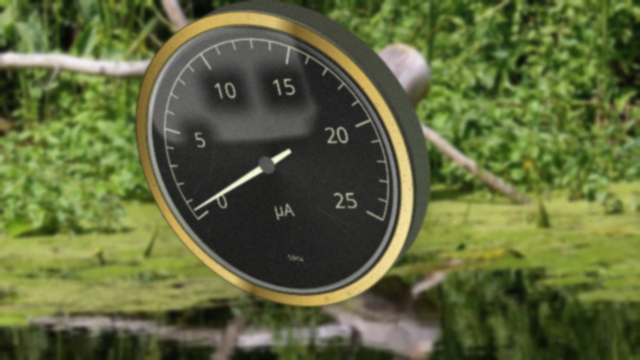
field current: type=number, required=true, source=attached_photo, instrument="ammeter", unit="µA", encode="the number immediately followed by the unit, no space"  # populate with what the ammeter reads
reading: 0.5µA
